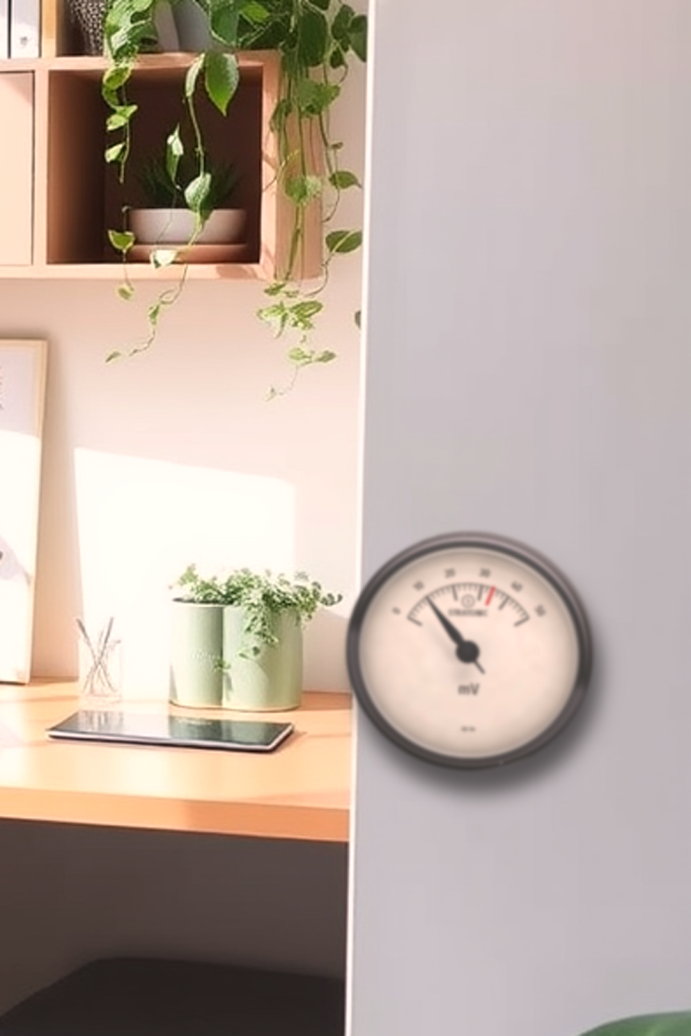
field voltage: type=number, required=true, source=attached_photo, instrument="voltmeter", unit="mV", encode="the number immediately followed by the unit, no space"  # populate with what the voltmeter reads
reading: 10mV
